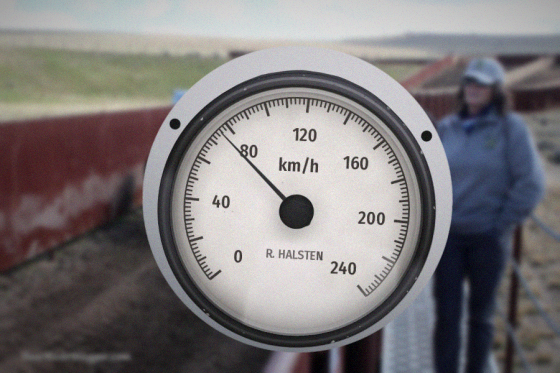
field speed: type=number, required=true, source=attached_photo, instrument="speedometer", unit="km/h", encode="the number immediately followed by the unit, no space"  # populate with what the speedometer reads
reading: 76km/h
